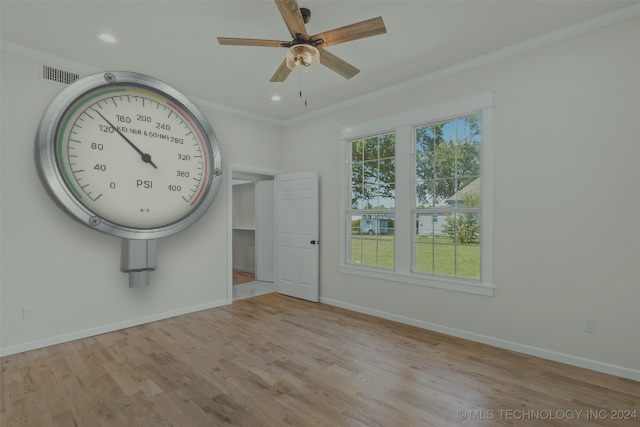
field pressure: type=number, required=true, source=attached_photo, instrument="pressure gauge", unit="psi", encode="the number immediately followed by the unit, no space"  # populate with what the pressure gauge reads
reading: 130psi
